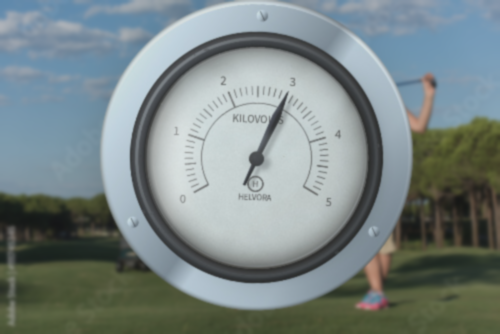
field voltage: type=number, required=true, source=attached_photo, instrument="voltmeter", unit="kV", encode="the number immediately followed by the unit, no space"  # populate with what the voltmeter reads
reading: 3kV
